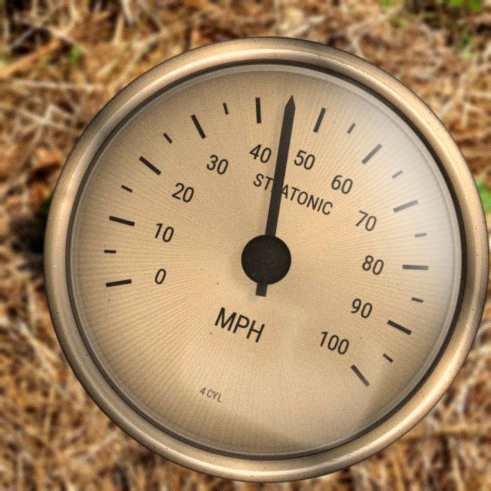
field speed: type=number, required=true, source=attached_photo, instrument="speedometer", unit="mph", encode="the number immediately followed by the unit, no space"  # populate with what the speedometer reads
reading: 45mph
